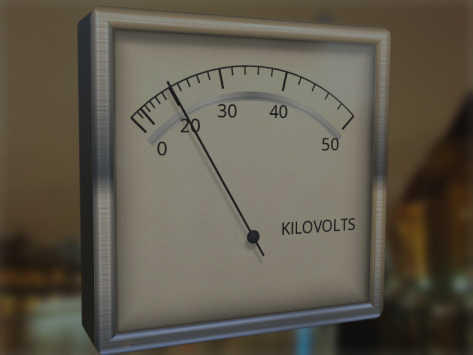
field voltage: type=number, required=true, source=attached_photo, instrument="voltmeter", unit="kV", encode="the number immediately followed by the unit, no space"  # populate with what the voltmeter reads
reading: 20kV
